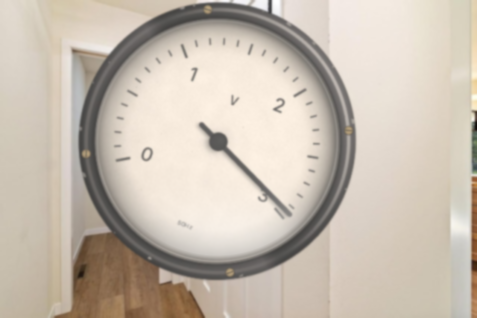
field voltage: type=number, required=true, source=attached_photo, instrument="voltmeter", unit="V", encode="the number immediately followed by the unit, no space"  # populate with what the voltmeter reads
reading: 2.95V
